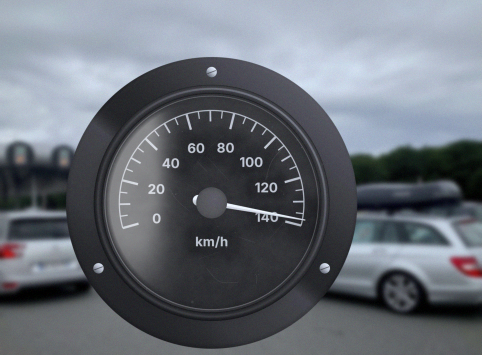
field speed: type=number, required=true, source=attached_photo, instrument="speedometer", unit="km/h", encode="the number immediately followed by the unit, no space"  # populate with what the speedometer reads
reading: 137.5km/h
